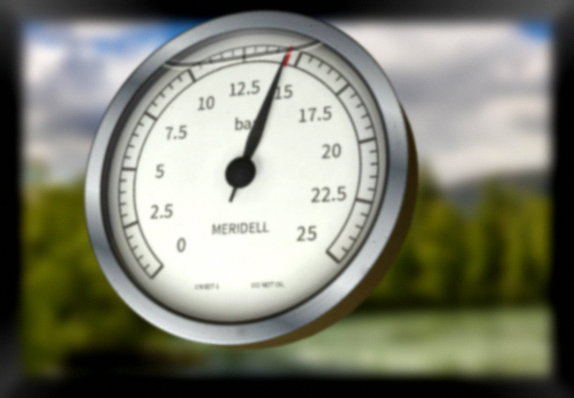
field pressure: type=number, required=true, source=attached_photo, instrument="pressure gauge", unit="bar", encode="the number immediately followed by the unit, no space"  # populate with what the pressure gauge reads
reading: 14.5bar
